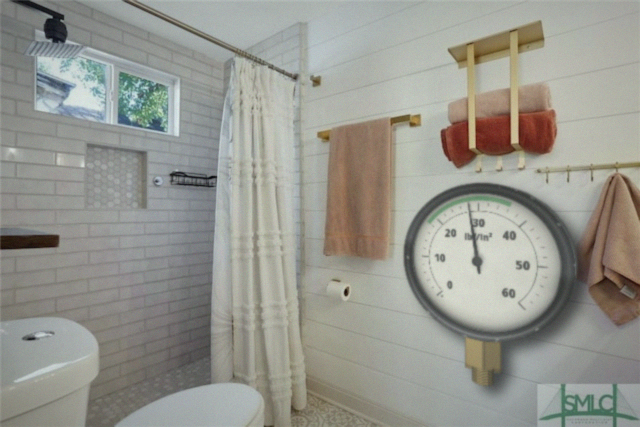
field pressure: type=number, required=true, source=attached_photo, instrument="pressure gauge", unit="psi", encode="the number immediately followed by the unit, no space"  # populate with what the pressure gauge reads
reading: 28psi
